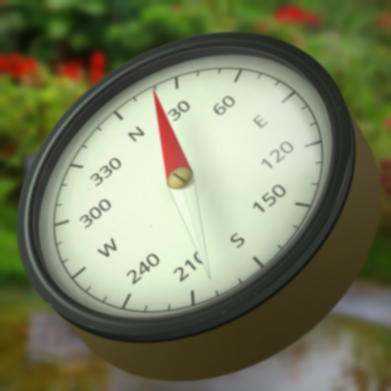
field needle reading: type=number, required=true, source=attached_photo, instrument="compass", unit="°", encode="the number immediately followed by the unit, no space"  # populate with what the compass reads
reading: 20°
